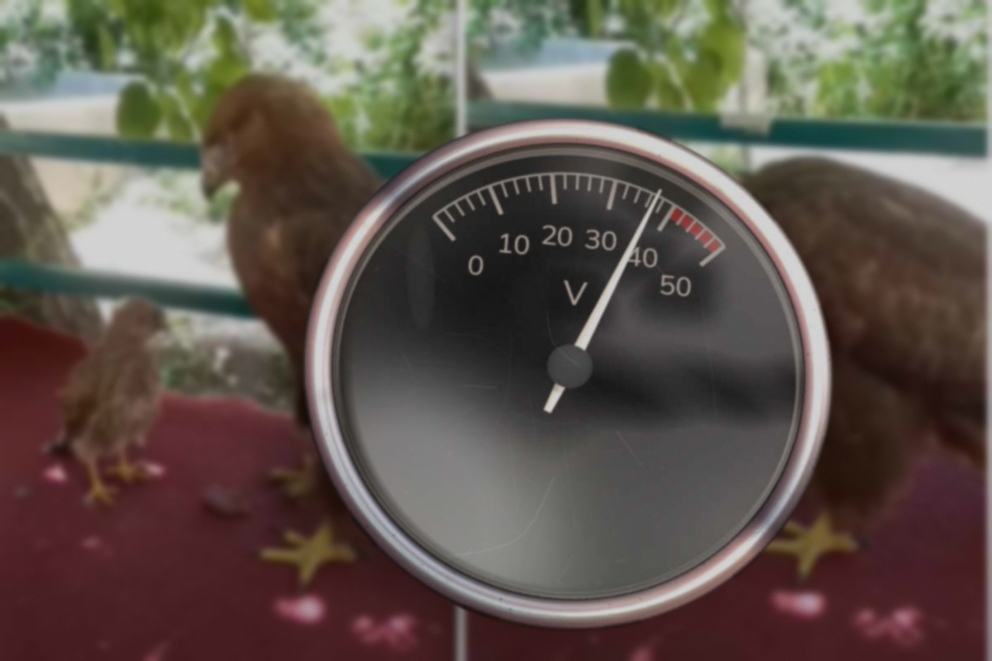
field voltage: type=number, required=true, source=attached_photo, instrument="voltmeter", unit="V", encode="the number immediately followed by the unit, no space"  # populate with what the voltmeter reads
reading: 37V
